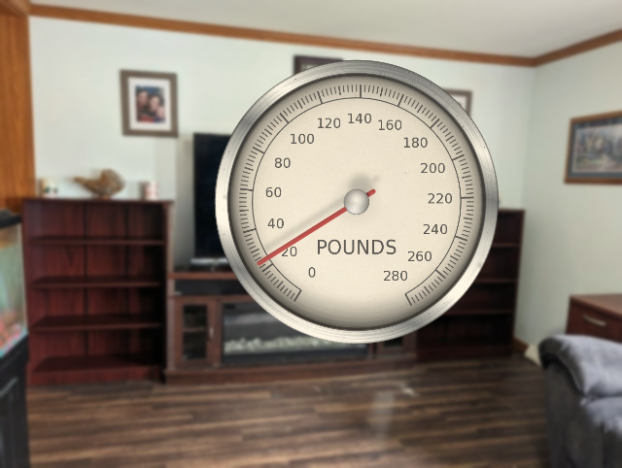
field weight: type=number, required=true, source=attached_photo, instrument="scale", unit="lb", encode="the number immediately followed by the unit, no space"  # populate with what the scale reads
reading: 24lb
